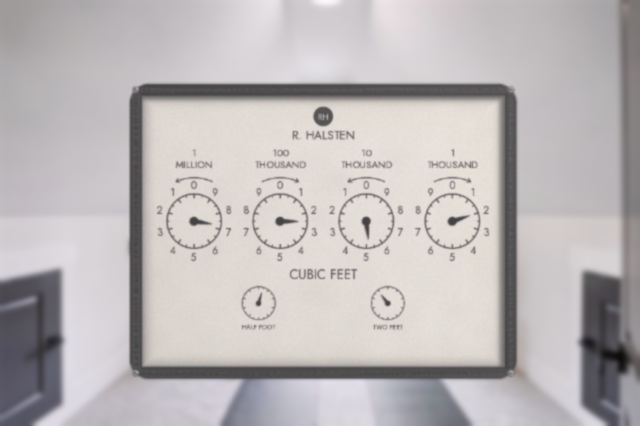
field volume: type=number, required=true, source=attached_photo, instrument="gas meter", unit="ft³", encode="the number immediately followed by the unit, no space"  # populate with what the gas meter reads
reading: 725200ft³
